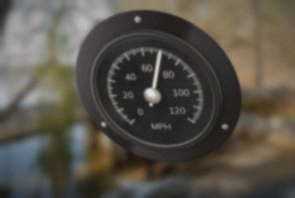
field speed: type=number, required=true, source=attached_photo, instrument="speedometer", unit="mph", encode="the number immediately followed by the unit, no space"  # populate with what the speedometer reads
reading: 70mph
